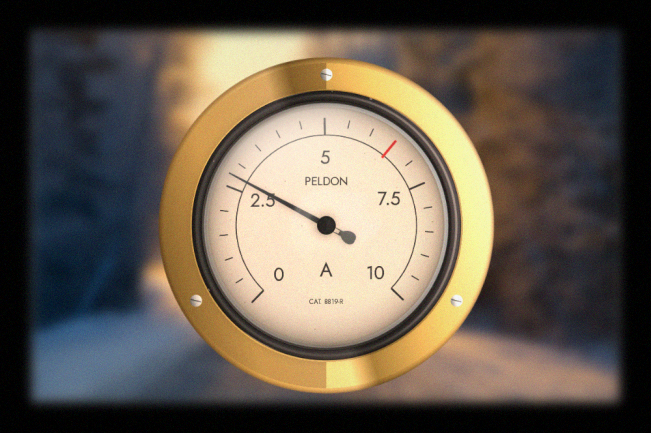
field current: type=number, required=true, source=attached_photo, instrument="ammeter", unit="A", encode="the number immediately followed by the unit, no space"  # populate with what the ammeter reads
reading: 2.75A
